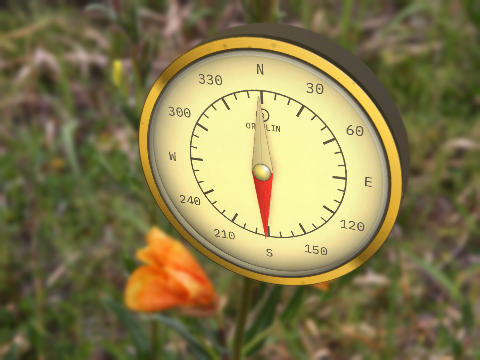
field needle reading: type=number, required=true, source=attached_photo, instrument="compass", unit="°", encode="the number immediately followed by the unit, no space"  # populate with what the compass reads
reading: 180°
